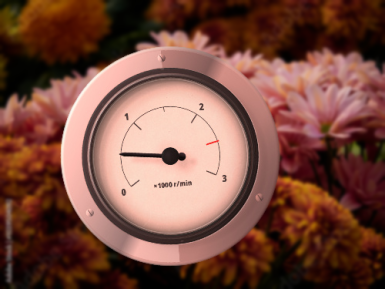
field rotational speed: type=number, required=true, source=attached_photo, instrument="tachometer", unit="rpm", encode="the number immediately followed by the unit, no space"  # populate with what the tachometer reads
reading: 500rpm
